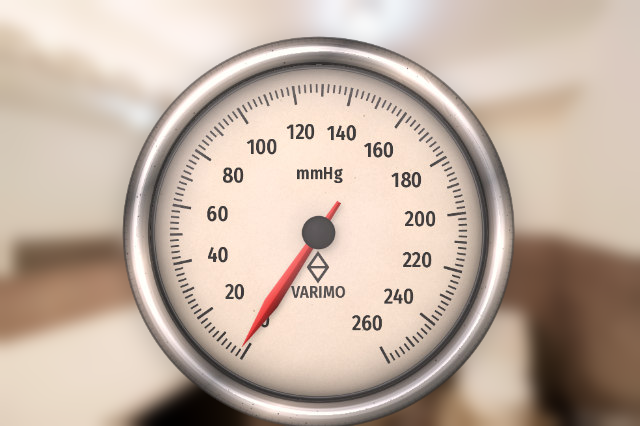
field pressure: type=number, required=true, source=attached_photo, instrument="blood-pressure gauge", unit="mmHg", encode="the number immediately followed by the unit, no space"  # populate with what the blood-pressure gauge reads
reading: 2mmHg
